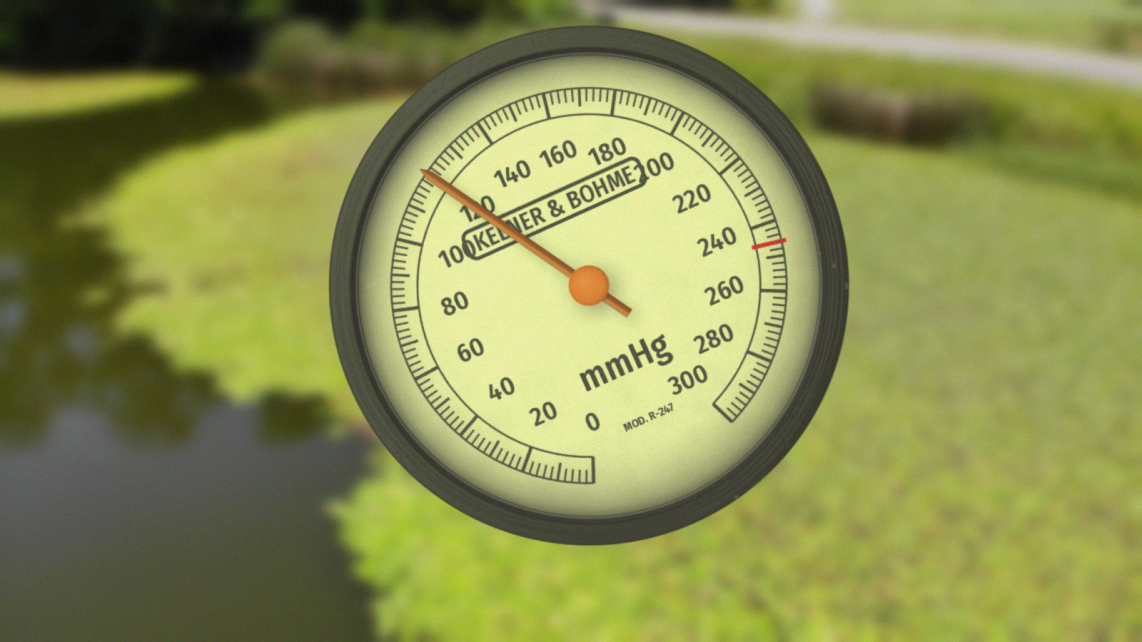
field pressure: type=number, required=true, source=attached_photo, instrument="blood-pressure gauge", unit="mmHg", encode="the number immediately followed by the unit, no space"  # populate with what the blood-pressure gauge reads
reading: 120mmHg
